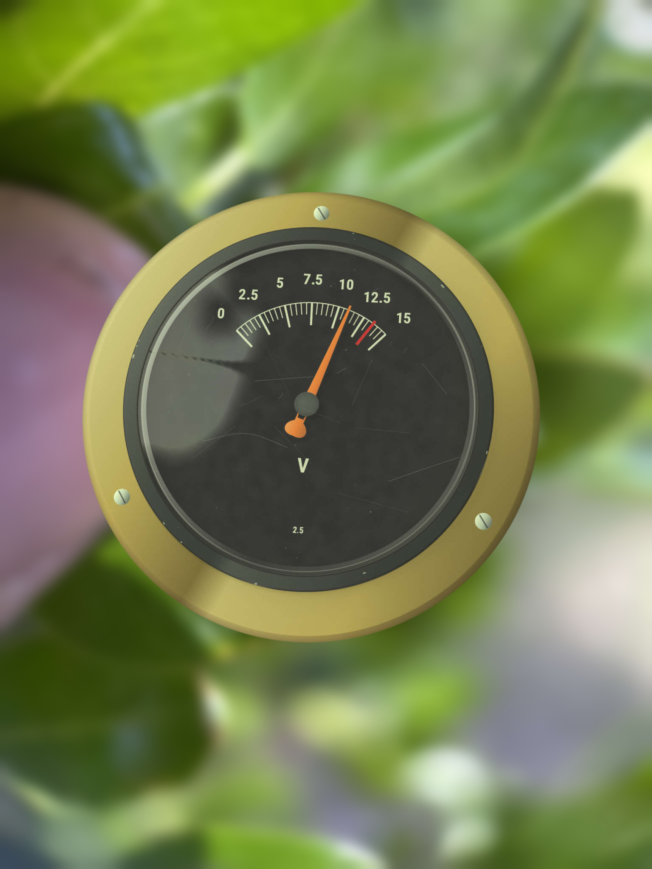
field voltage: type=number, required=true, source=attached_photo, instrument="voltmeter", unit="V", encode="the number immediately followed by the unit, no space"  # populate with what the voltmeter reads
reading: 11V
